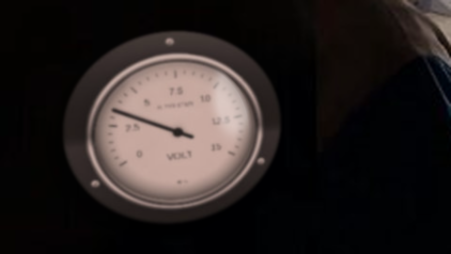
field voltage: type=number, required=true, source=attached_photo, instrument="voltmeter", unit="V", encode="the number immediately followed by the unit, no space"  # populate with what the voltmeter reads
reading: 3.5V
